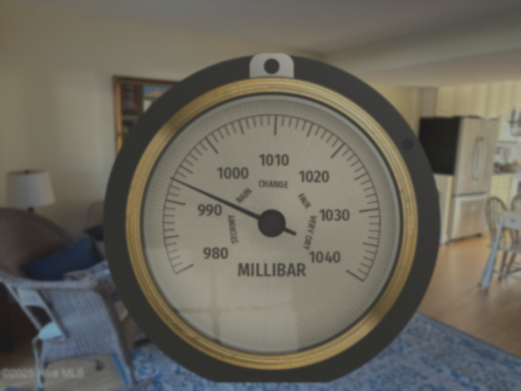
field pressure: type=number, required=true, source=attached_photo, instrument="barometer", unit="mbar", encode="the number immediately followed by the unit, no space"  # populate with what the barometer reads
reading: 993mbar
